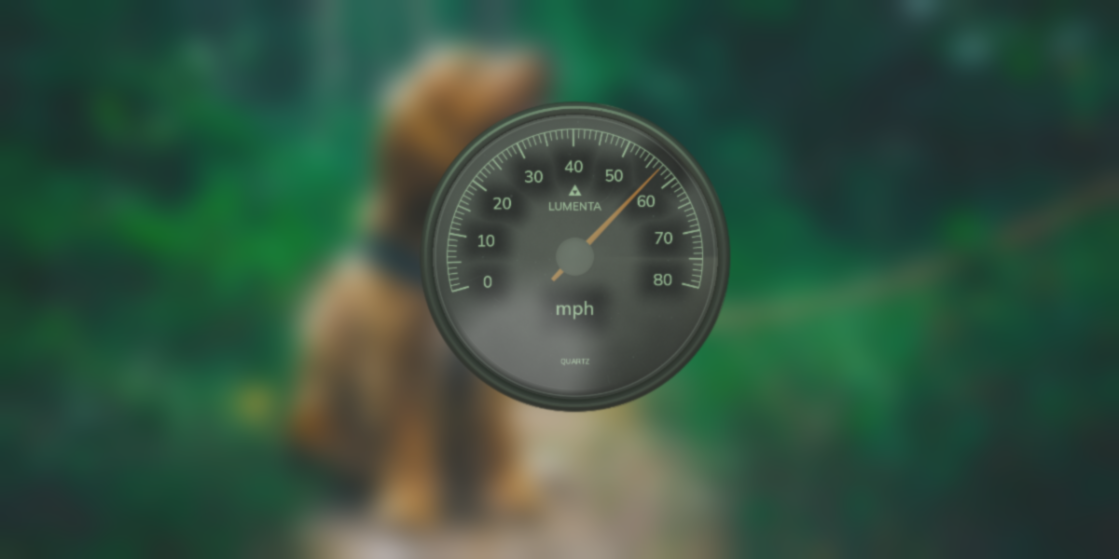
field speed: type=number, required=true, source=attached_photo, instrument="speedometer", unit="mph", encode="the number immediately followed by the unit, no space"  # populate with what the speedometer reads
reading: 57mph
